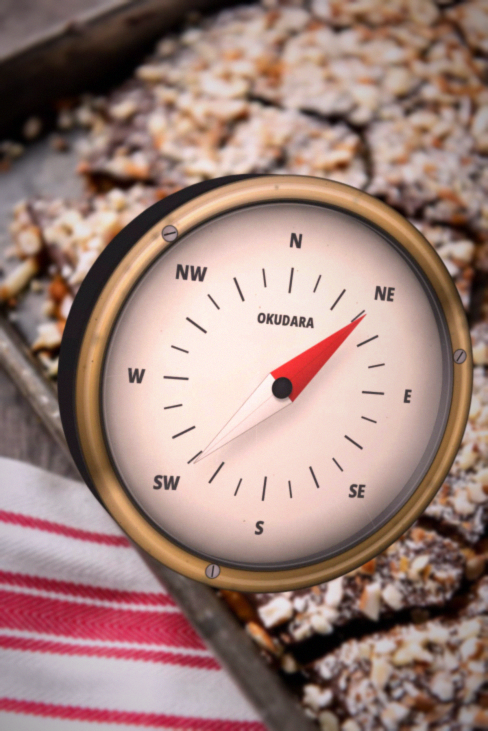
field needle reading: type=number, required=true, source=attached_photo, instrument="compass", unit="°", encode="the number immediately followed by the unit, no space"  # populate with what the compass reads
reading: 45°
